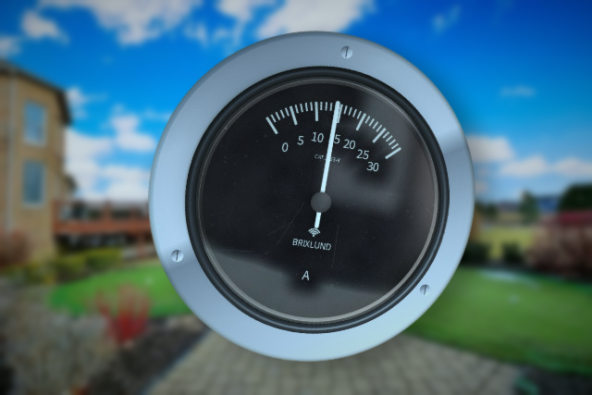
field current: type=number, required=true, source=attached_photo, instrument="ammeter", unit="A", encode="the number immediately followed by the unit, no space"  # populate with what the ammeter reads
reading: 14A
